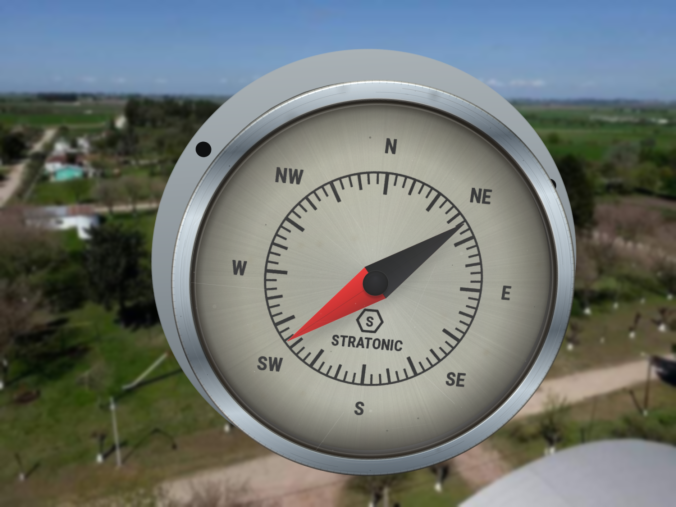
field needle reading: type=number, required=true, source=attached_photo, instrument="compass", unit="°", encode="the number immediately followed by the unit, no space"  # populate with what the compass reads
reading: 230°
